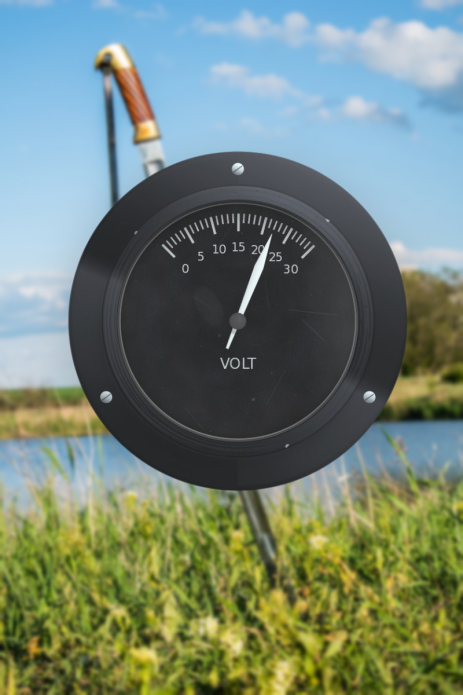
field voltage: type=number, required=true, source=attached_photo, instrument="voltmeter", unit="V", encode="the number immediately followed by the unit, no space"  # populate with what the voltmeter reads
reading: 22V
